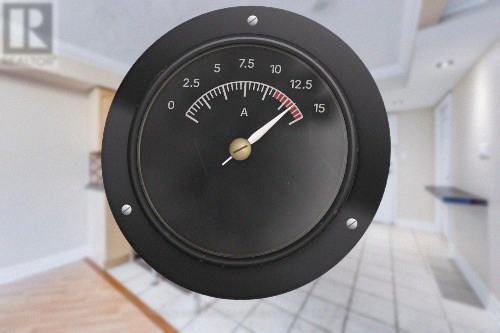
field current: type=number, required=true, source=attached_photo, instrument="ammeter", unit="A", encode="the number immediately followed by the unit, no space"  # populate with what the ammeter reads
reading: 13.5A
